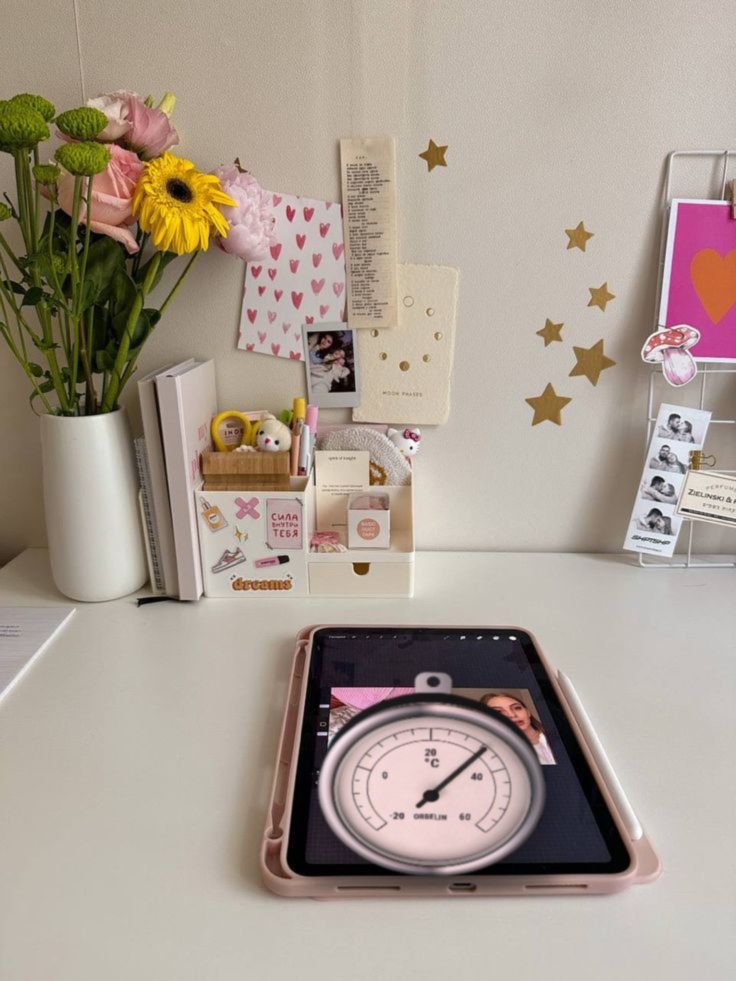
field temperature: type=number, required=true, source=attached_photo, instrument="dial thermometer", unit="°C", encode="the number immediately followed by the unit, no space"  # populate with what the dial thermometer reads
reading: 32°C
